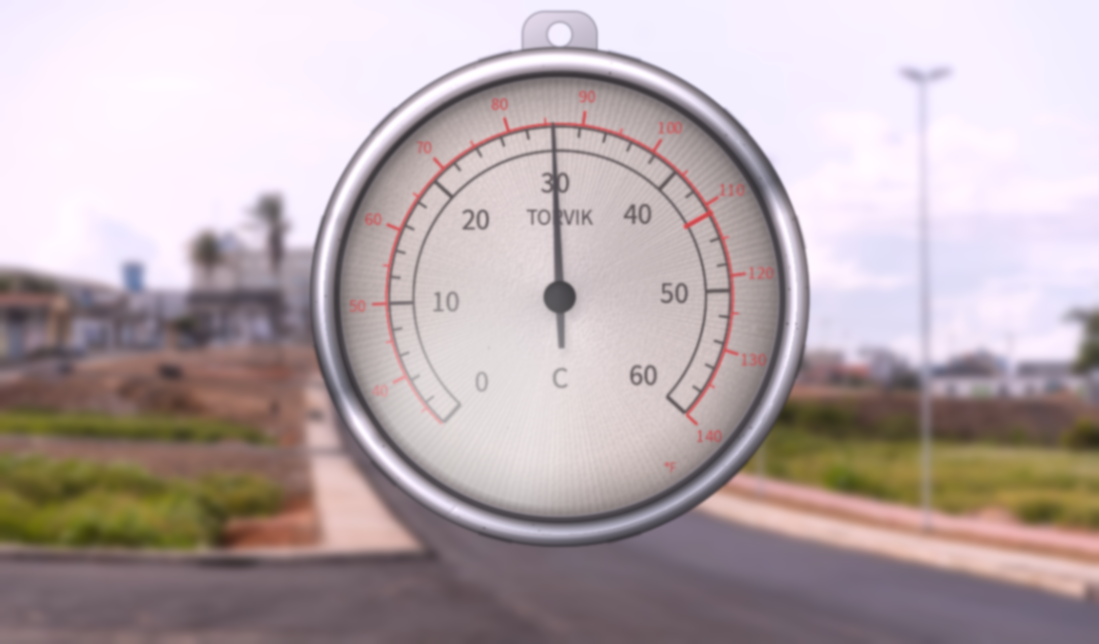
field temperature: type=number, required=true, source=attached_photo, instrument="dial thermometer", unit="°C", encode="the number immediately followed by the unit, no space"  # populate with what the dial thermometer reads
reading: 30°C
